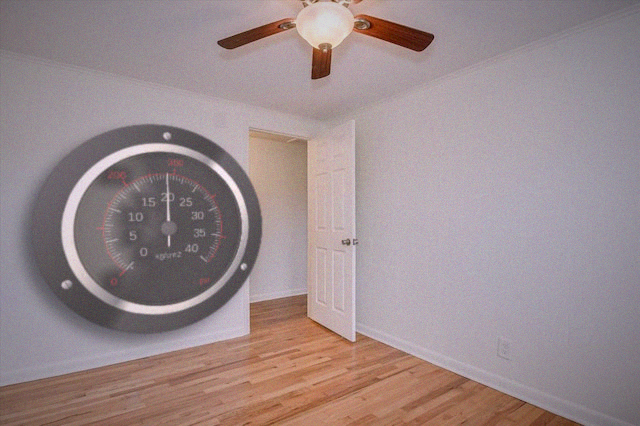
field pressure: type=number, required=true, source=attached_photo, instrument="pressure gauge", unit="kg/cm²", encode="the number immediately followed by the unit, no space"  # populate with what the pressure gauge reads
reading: 20kg/cm²
